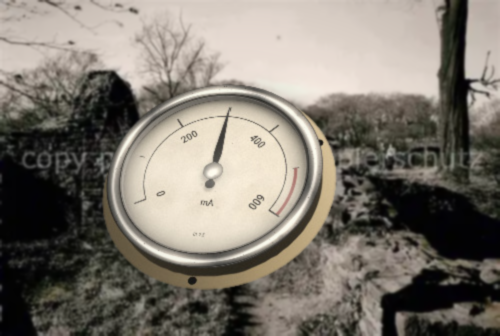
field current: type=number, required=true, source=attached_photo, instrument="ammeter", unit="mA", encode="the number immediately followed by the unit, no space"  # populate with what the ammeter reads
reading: 300mA
